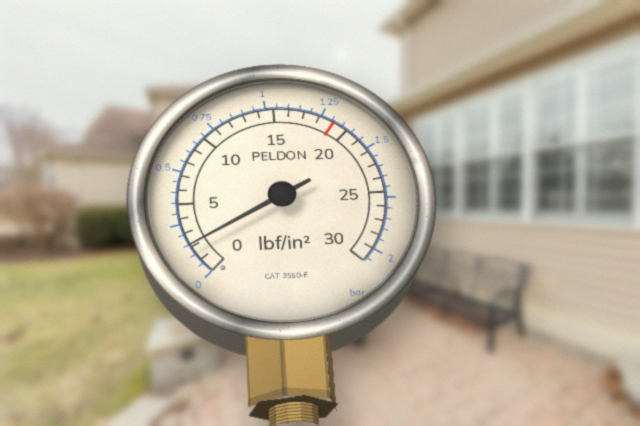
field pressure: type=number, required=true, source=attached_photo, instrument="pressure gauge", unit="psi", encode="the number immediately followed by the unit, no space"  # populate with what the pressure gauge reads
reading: 2psi
